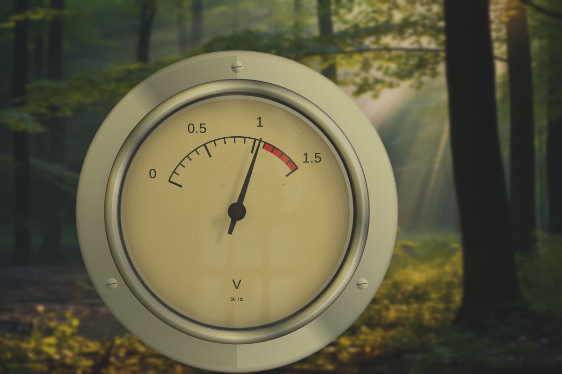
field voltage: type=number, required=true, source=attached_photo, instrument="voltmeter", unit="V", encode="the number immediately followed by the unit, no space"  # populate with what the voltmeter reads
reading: 1.05V
